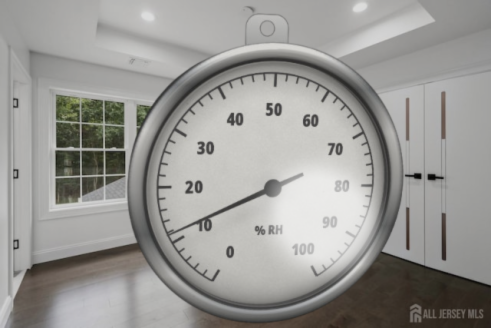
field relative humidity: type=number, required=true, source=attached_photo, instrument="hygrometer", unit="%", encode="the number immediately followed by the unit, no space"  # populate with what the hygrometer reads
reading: 12%
